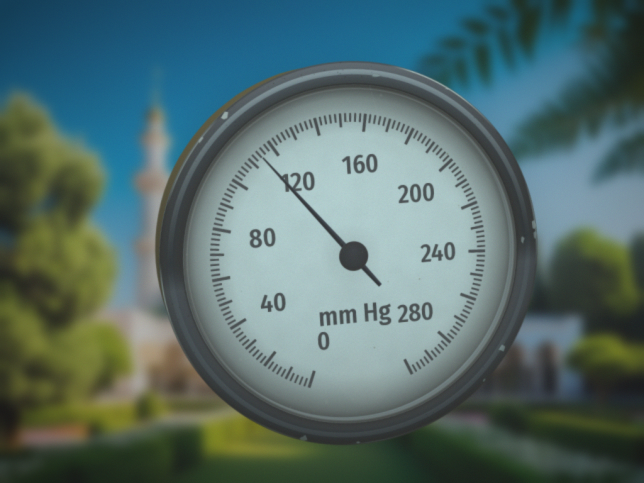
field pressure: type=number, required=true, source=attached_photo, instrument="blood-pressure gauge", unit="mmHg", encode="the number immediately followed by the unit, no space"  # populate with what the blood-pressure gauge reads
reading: 114mmHg
